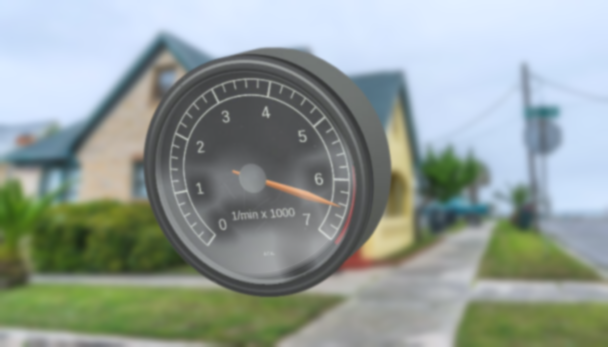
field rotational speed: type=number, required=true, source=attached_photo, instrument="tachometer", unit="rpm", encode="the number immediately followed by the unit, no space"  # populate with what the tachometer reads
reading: 6400rpm
